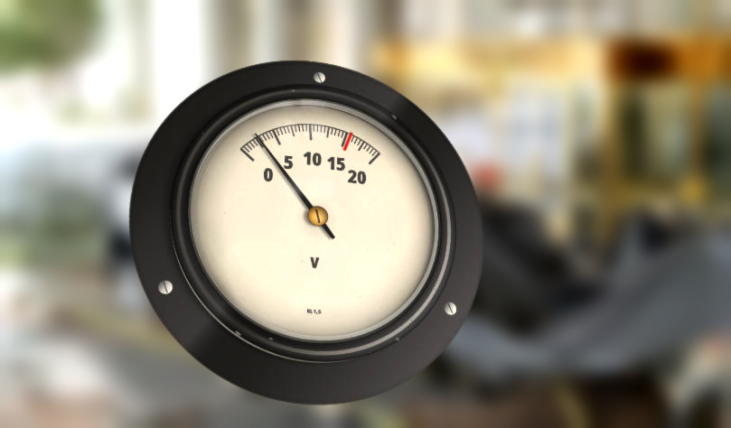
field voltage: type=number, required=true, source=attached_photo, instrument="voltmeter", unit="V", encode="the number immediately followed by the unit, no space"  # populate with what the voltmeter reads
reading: 2.5V
